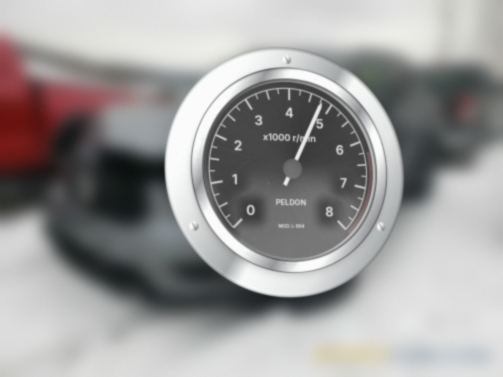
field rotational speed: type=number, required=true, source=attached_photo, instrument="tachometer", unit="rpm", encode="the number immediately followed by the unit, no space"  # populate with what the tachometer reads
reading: 4750rpm
